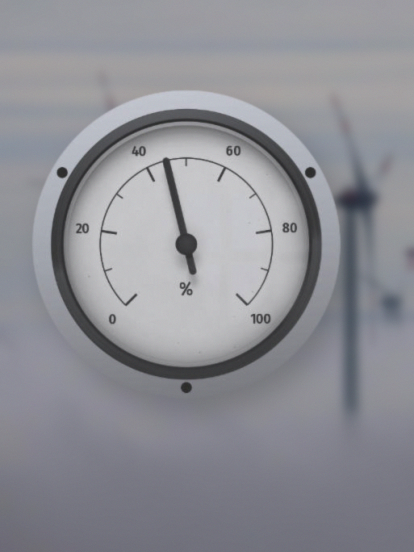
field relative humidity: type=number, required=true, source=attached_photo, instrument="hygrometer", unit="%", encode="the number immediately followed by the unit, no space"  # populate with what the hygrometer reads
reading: 45%
